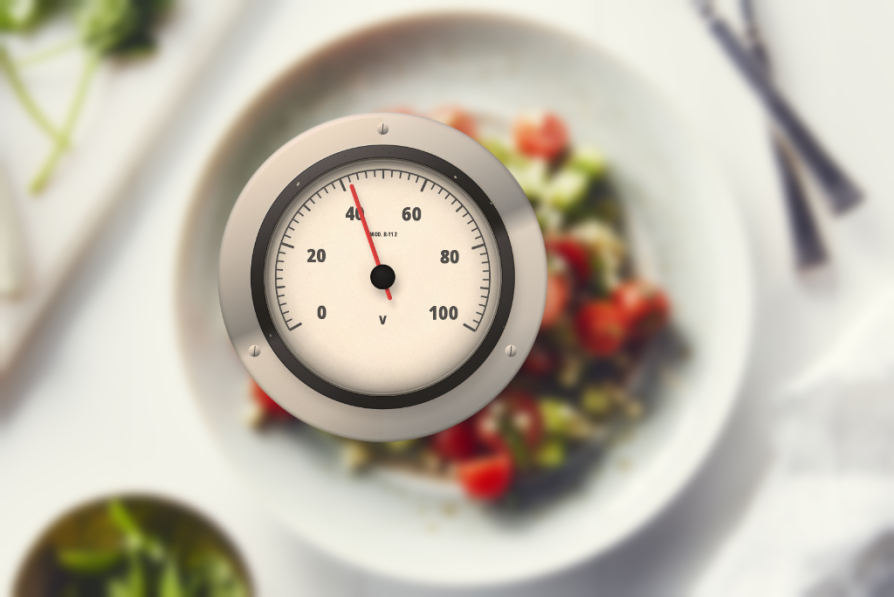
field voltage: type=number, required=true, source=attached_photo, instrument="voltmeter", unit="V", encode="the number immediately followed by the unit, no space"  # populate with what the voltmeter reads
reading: 42V
